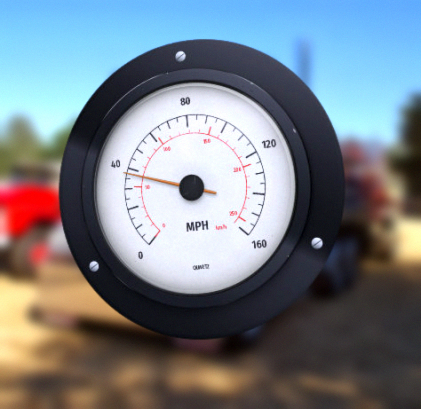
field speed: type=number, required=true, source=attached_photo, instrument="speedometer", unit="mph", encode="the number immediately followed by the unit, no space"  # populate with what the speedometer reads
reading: 37.5mph
